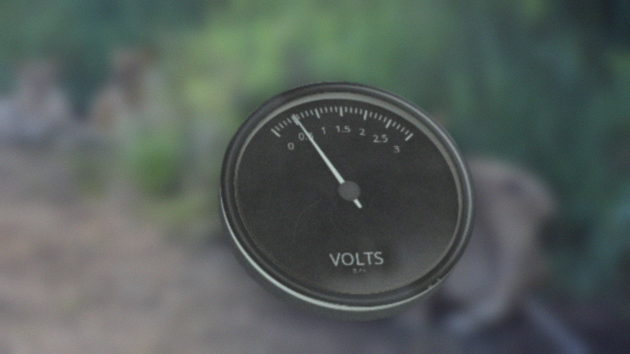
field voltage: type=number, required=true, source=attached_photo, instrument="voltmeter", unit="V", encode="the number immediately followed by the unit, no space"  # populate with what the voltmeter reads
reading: 0.5V
